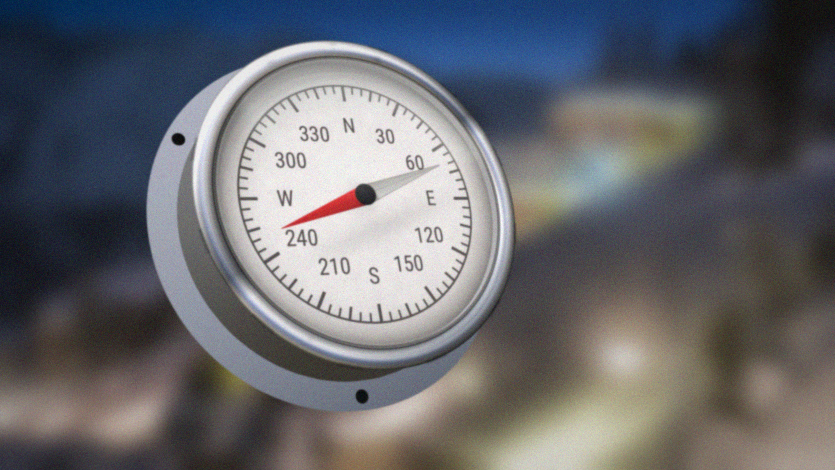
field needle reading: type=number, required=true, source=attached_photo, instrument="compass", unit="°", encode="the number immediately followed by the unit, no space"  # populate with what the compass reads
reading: 250°
